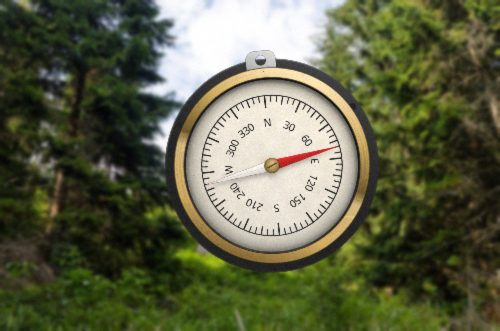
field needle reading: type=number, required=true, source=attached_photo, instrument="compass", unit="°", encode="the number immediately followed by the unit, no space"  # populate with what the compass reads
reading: 80°
